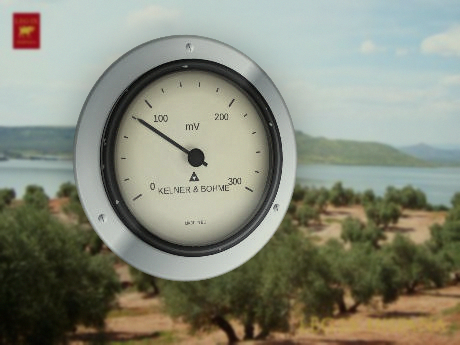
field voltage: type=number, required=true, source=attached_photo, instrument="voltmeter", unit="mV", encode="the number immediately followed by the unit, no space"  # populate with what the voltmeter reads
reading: 80mV
